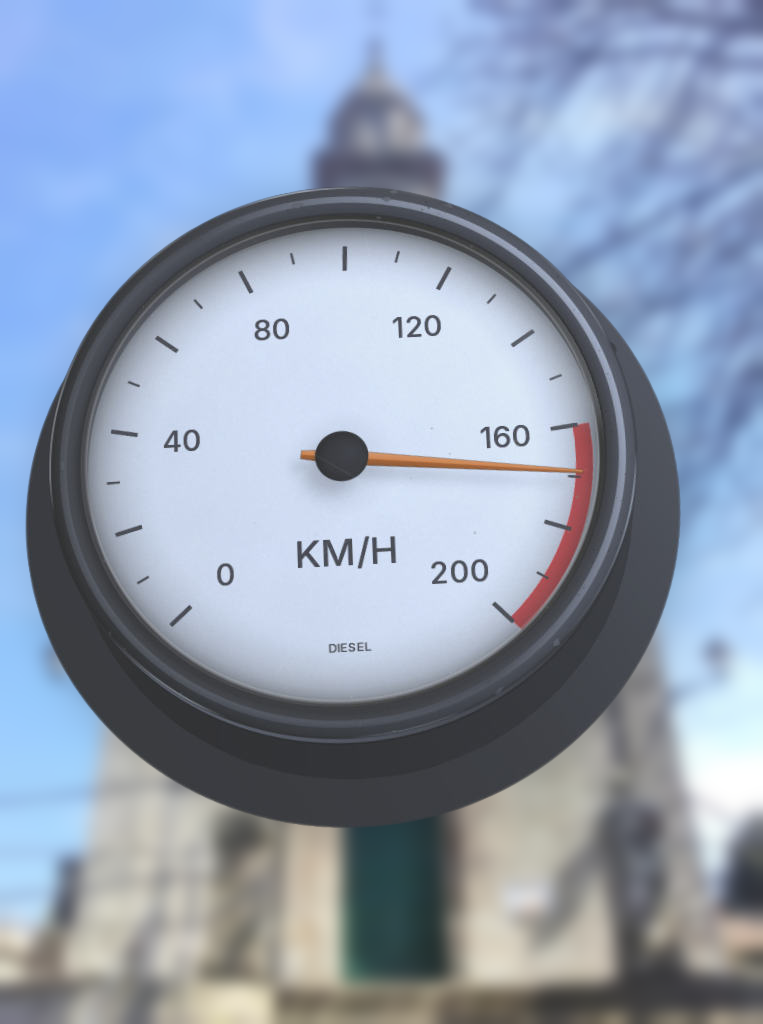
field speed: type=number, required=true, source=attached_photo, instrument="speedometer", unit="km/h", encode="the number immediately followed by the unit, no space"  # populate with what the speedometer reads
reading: 170km/h
